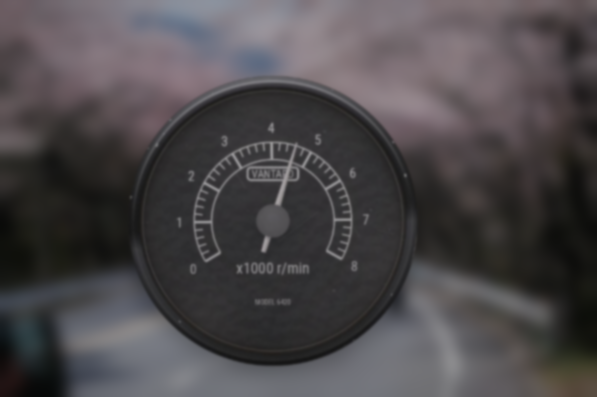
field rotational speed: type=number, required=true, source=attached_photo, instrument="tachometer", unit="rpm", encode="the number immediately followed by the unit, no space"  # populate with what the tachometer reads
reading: 4600rpm
